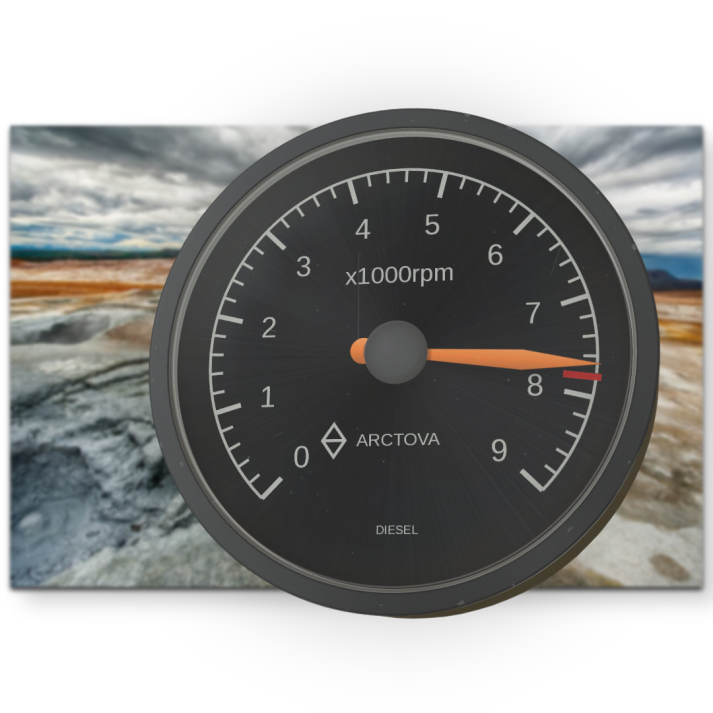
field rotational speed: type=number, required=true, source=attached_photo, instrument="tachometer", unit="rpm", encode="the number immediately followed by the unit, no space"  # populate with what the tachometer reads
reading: 7700rpm
